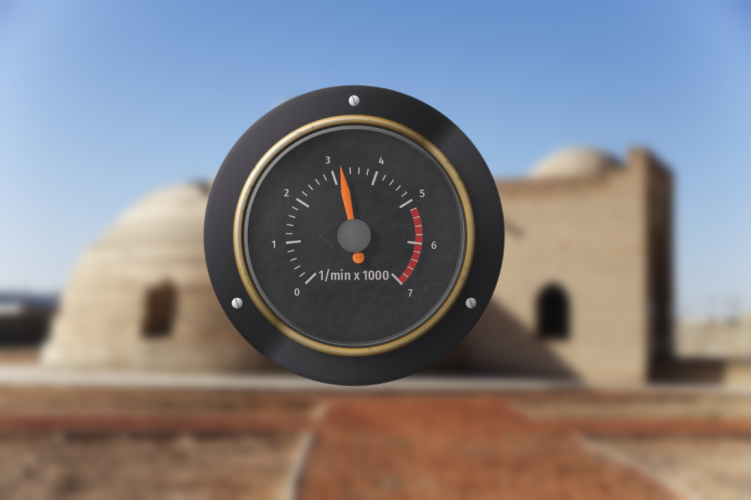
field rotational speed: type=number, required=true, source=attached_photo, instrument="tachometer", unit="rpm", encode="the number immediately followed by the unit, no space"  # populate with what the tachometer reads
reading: 3200rpm
